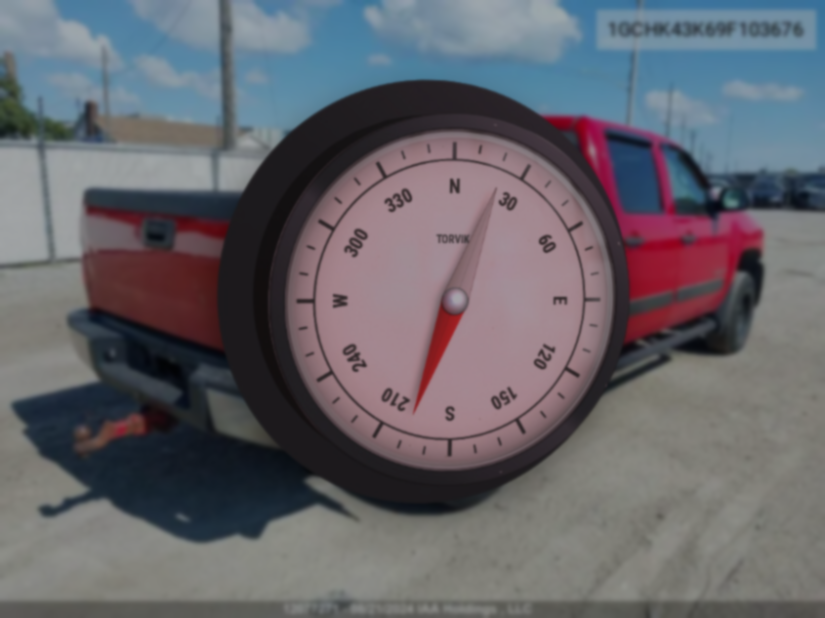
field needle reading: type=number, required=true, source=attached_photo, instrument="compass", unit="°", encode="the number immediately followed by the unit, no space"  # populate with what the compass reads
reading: 200°
